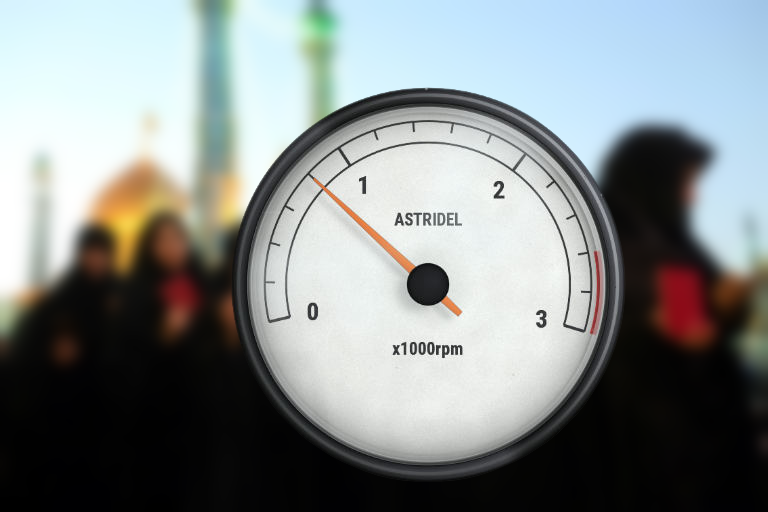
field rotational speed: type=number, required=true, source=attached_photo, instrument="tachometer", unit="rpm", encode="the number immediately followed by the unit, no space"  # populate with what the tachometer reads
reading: 800rpm
